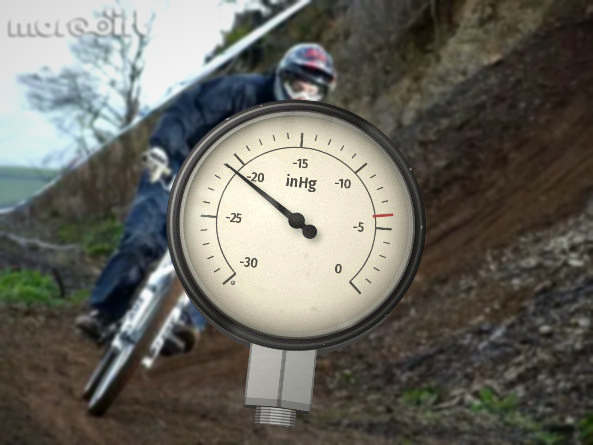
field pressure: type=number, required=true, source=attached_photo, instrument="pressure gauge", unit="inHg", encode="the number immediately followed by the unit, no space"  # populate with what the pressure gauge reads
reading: -21inHg
